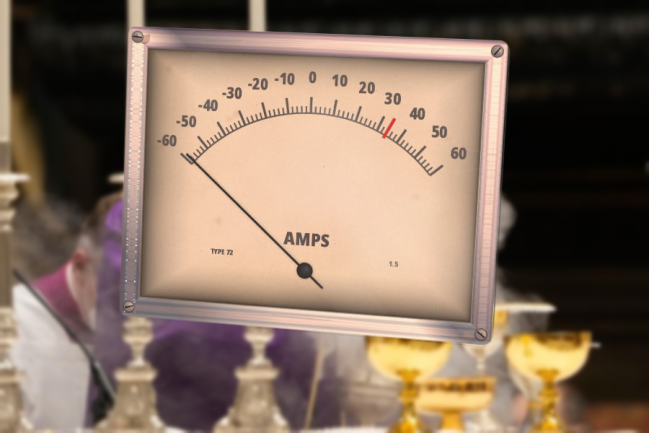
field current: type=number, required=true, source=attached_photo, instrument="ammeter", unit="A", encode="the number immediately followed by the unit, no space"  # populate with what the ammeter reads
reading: -58A
